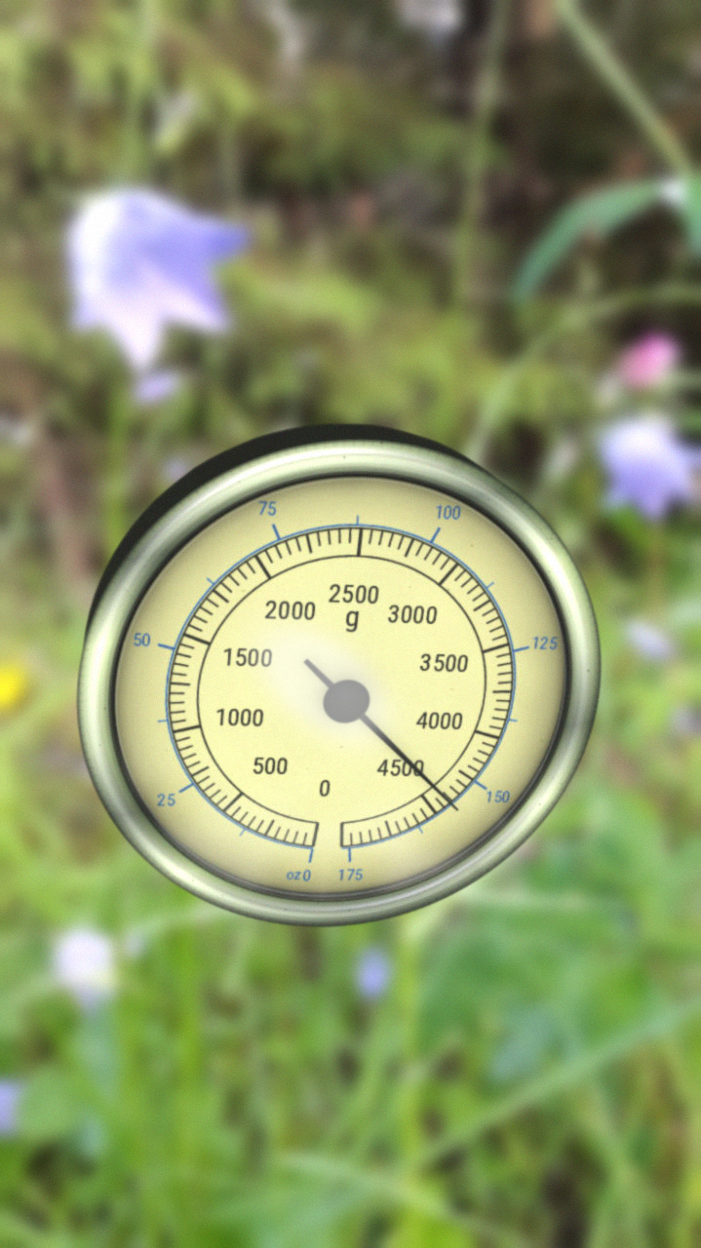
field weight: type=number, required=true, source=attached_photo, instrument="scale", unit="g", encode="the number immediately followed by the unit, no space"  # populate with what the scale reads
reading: 4400g
